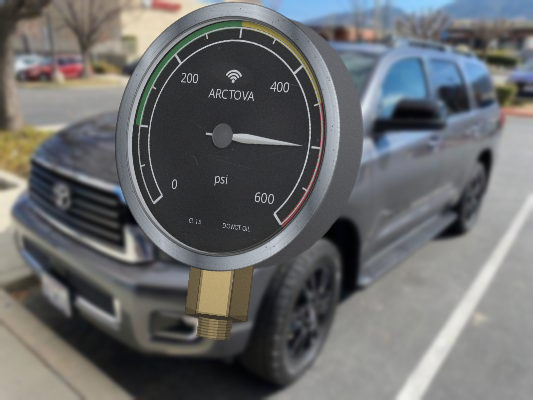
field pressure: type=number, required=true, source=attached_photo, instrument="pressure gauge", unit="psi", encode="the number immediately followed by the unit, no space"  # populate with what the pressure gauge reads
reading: 500psi
